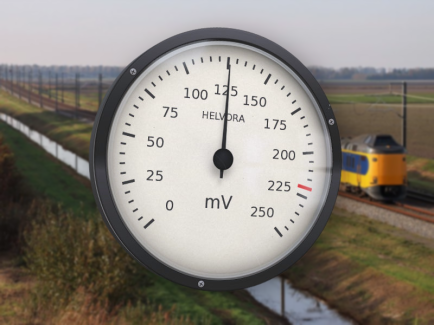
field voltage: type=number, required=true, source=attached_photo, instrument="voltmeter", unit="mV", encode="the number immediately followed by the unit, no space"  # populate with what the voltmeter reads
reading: 125mV
